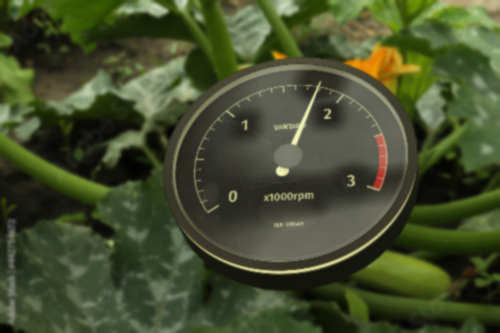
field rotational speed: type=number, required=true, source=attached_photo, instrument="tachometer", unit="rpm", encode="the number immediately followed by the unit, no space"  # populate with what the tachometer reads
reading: 1800rpm
